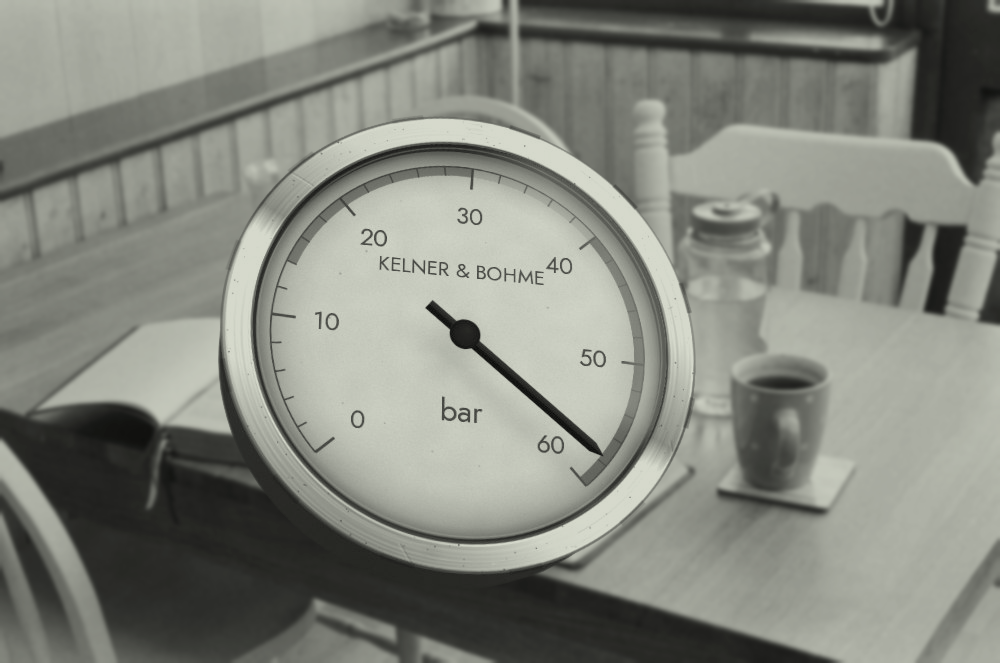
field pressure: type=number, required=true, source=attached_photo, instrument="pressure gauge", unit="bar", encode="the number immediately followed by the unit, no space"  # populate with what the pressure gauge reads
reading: 58bar
